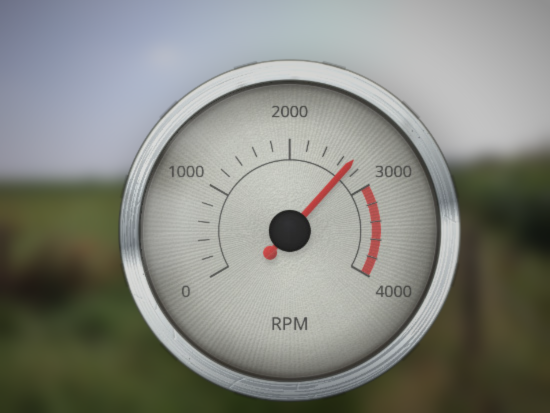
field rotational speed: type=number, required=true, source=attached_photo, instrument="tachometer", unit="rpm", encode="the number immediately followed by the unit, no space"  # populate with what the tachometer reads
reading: 2700rpm
